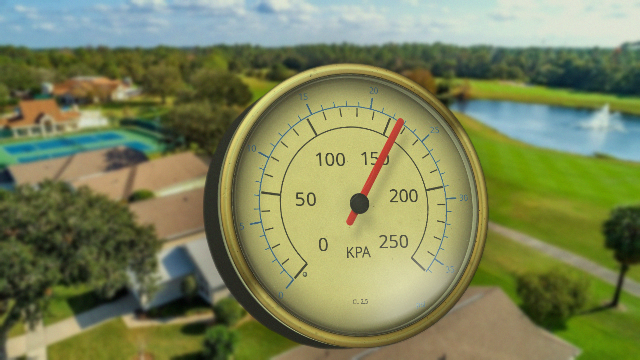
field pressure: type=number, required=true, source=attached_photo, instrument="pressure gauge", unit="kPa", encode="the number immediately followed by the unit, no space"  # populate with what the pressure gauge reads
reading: 155kPa
